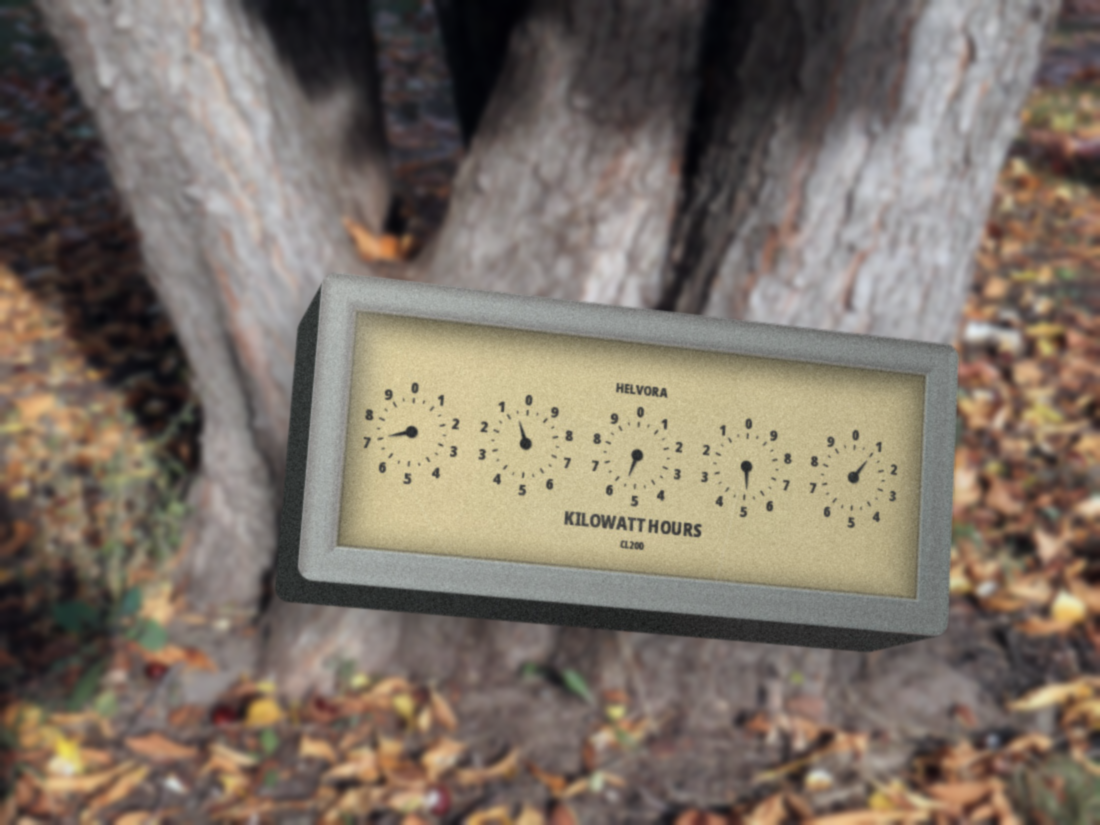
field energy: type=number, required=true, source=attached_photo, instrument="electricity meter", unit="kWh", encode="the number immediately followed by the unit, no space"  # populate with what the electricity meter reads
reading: 70551kWh
